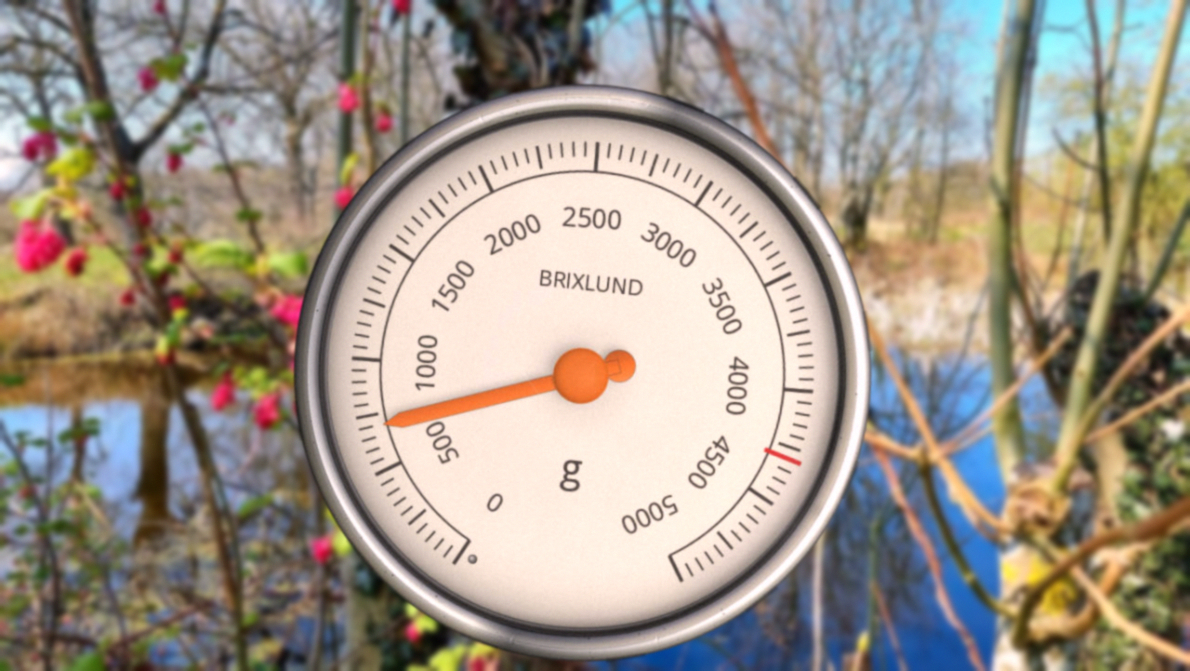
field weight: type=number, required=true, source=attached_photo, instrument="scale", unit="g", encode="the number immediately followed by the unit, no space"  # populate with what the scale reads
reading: 700g
